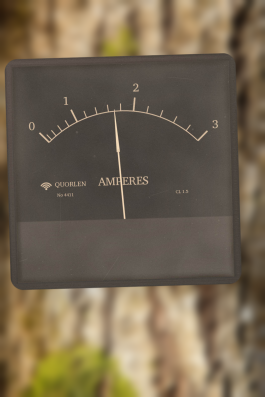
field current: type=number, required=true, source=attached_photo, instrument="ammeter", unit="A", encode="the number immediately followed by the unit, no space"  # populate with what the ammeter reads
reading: 1.7A
